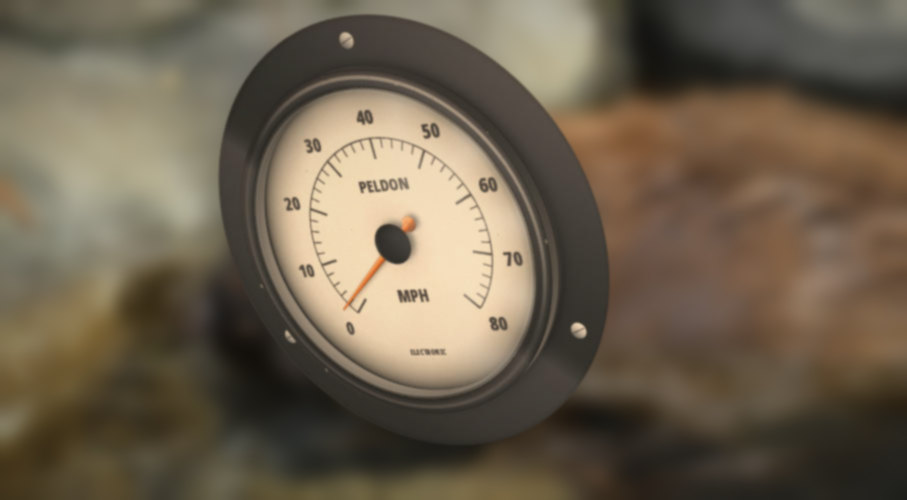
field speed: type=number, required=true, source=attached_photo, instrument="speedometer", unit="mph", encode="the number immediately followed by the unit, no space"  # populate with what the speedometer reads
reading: 2mph
